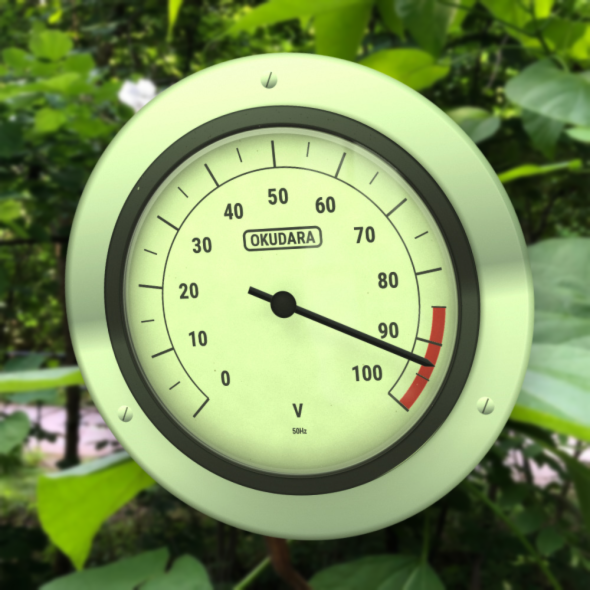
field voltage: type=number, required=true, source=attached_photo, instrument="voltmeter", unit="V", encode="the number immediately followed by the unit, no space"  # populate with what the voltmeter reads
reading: 92.5V
